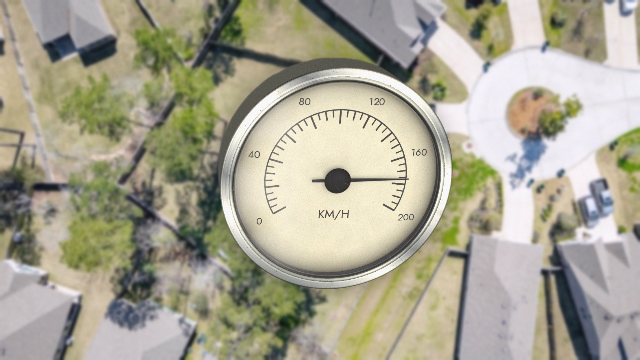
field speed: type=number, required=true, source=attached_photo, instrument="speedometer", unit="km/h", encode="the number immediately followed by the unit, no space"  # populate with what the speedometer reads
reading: 175km/h
